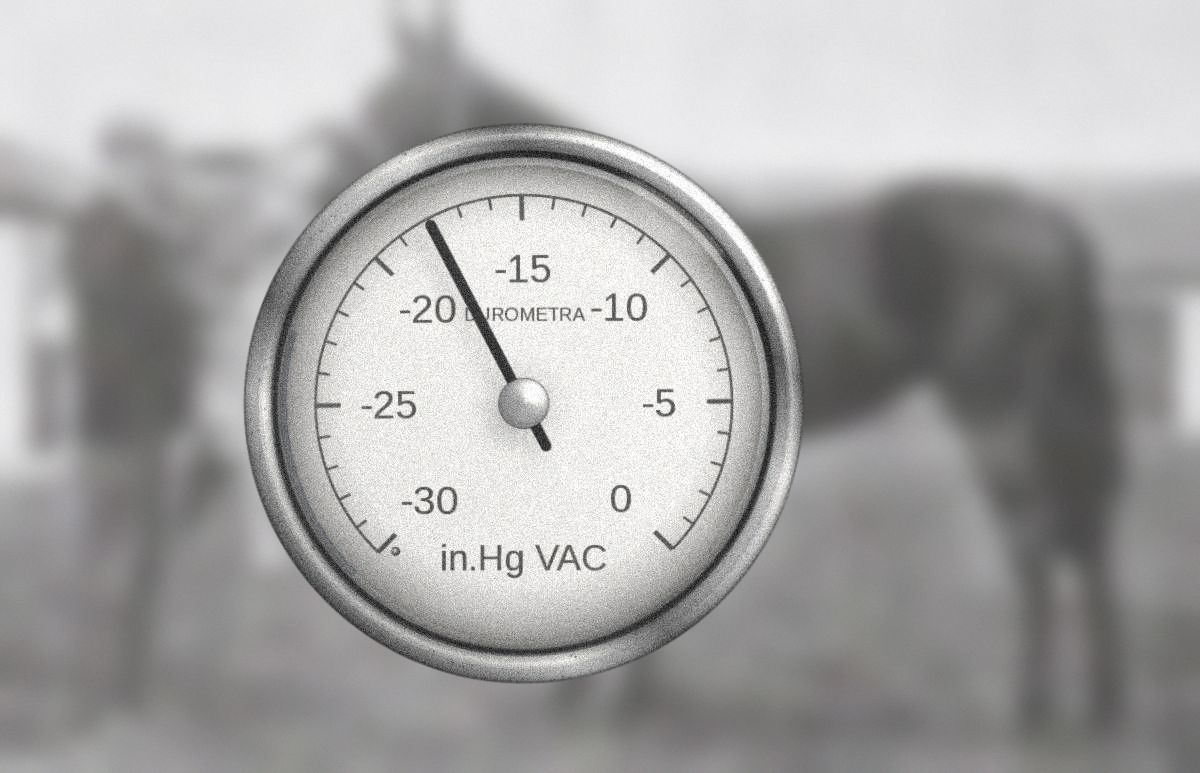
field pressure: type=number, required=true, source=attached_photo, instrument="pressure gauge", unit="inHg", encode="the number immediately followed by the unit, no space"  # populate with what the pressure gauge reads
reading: -18inHg
